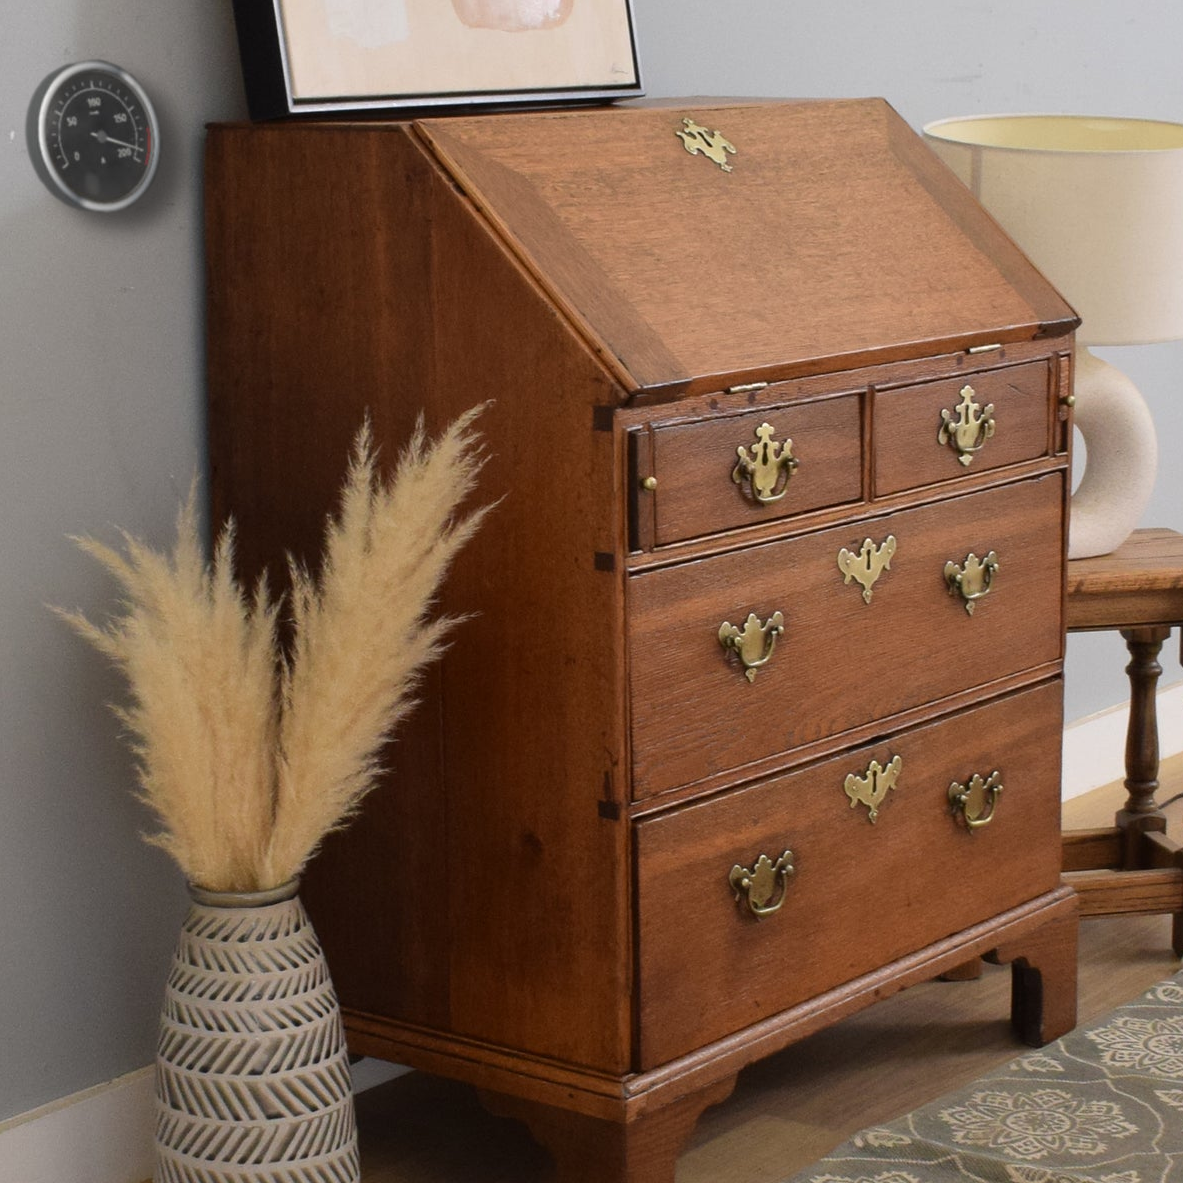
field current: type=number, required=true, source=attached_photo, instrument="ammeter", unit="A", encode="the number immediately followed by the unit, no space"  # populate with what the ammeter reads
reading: 190A
